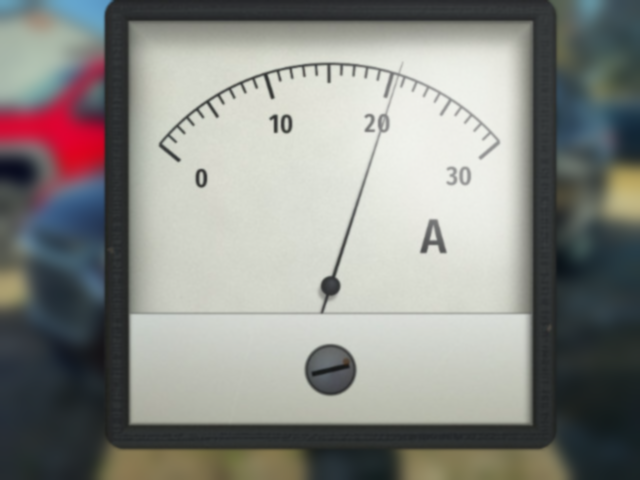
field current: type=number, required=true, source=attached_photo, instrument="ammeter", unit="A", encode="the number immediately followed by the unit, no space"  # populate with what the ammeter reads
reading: 20.5A
